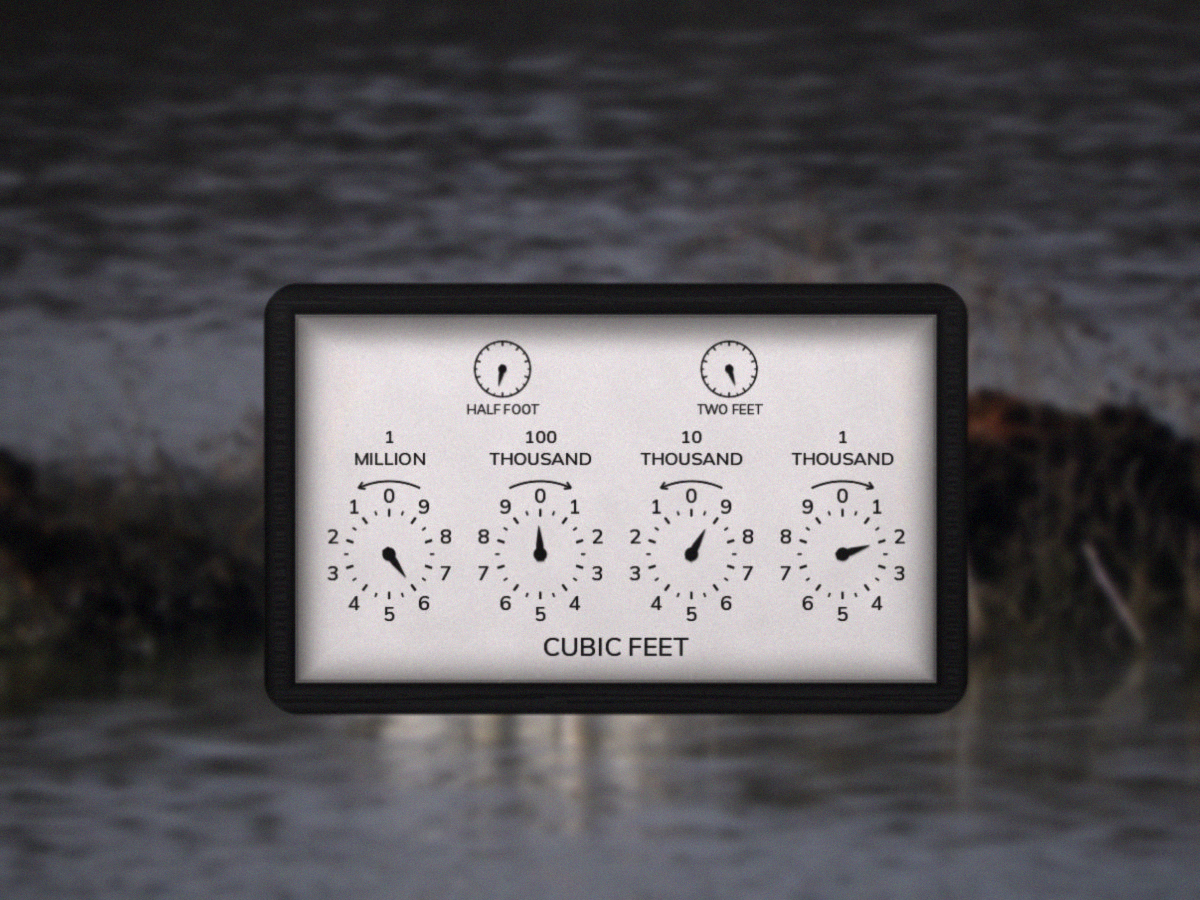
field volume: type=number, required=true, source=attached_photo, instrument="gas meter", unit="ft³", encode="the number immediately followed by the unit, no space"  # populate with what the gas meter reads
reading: 599200ft³
